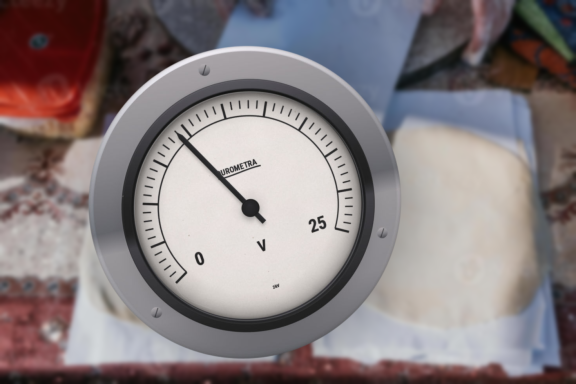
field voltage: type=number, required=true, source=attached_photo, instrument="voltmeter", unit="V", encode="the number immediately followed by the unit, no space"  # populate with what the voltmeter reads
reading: 9.5V
